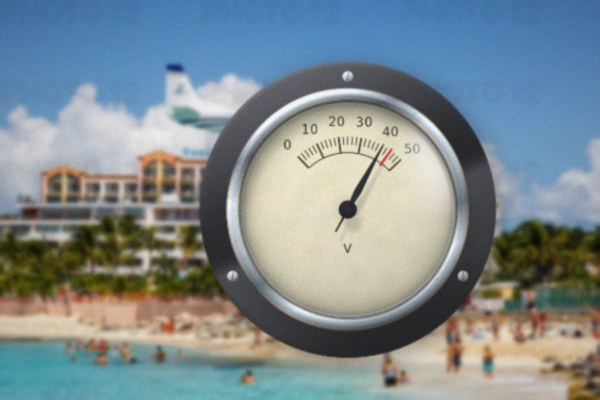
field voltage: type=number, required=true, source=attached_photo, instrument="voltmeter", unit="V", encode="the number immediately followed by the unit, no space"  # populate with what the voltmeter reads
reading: 40V
